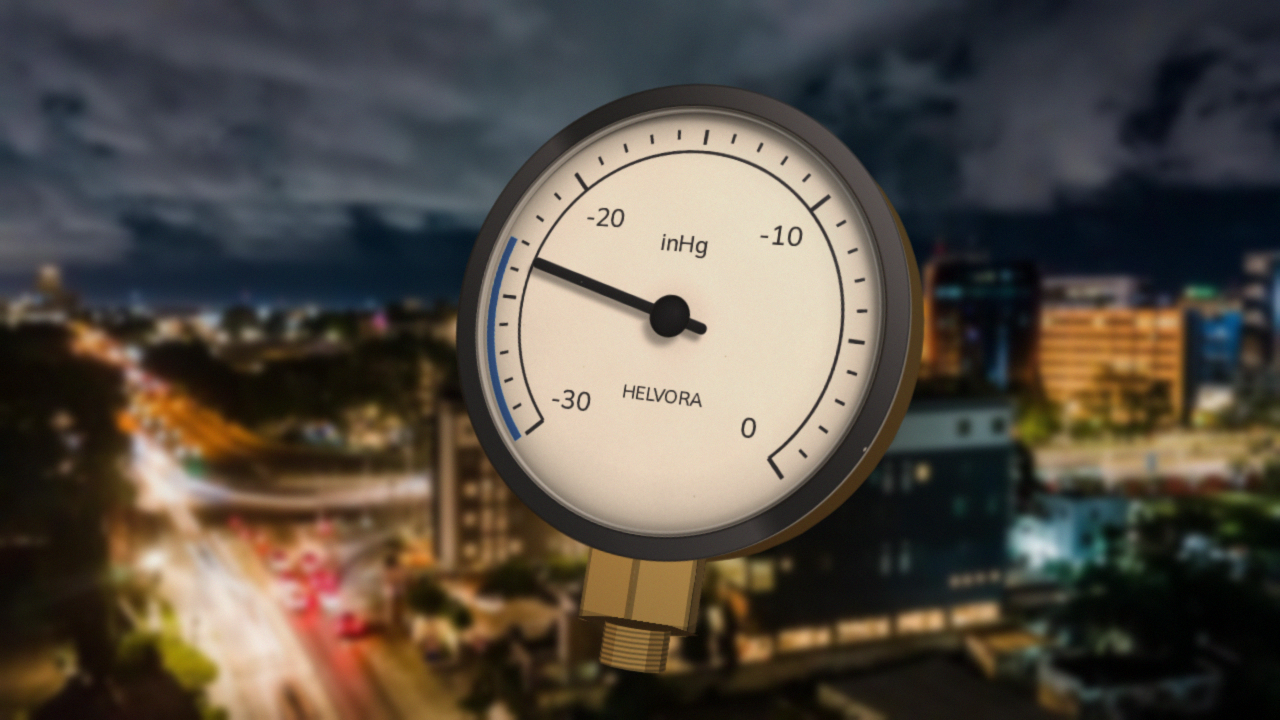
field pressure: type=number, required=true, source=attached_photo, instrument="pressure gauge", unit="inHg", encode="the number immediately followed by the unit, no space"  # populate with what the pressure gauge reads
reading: -23.5inHg
